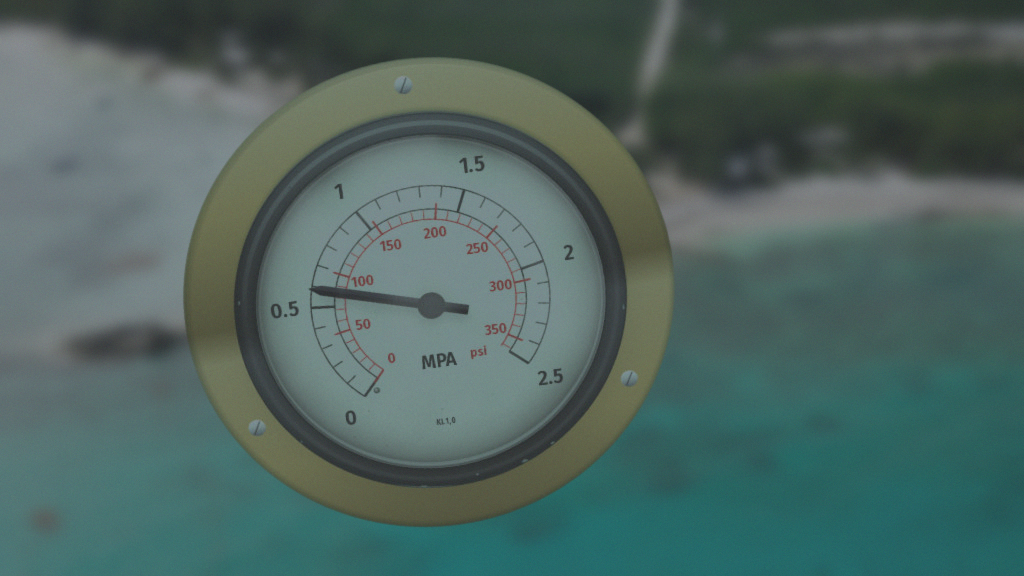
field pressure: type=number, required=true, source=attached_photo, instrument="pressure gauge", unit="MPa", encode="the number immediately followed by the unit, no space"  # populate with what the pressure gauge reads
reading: 0.6MPa
